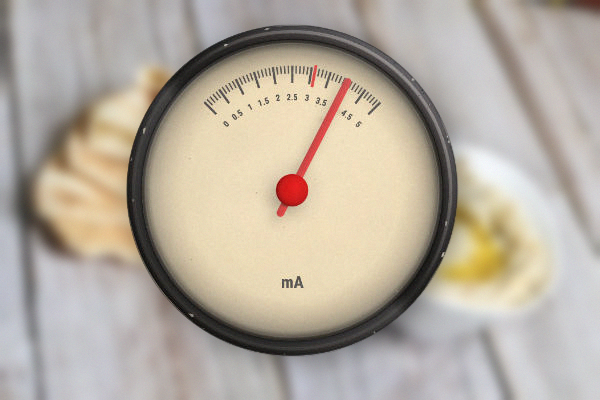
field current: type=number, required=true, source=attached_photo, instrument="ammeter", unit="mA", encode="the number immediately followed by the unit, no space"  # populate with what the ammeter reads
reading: 4mA
